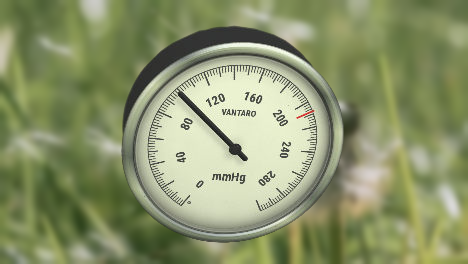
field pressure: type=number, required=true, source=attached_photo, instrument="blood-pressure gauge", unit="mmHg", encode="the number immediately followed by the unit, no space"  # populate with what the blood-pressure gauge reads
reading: 100mmHg
